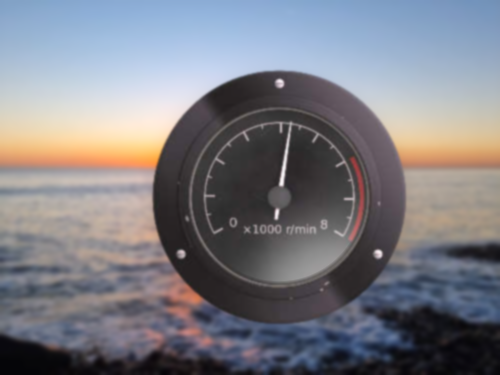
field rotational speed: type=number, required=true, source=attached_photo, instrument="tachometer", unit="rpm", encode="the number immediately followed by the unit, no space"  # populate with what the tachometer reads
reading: 4250rpm
